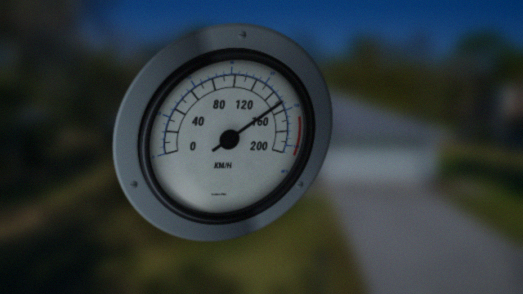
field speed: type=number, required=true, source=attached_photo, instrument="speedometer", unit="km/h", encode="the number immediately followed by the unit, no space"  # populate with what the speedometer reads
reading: 150km/h
